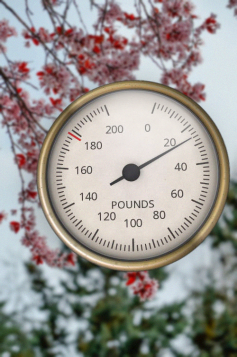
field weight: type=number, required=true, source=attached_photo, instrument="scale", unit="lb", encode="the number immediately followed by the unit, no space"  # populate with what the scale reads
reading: 26lb
